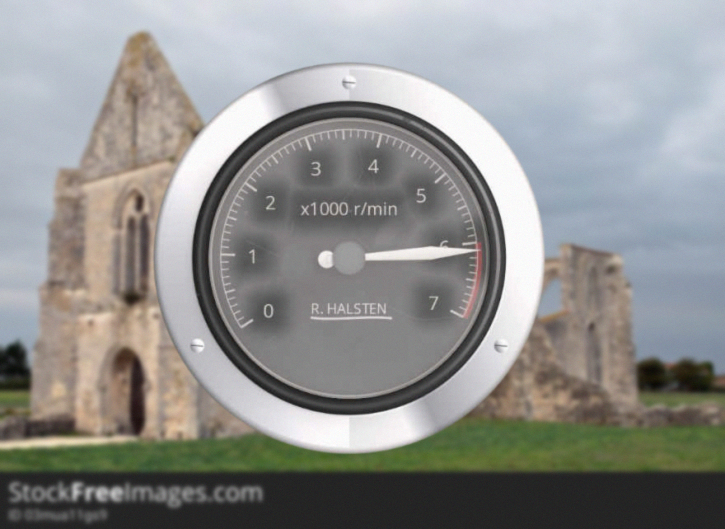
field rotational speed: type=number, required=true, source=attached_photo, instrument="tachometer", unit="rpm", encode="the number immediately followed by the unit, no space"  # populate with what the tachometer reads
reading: 6100rpm
